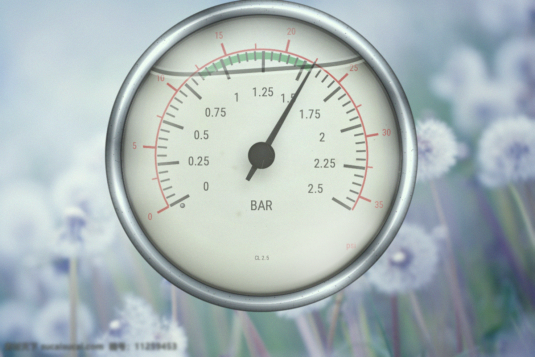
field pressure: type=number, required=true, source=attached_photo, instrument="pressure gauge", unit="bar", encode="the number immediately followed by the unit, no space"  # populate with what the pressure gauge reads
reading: 1.55bar
